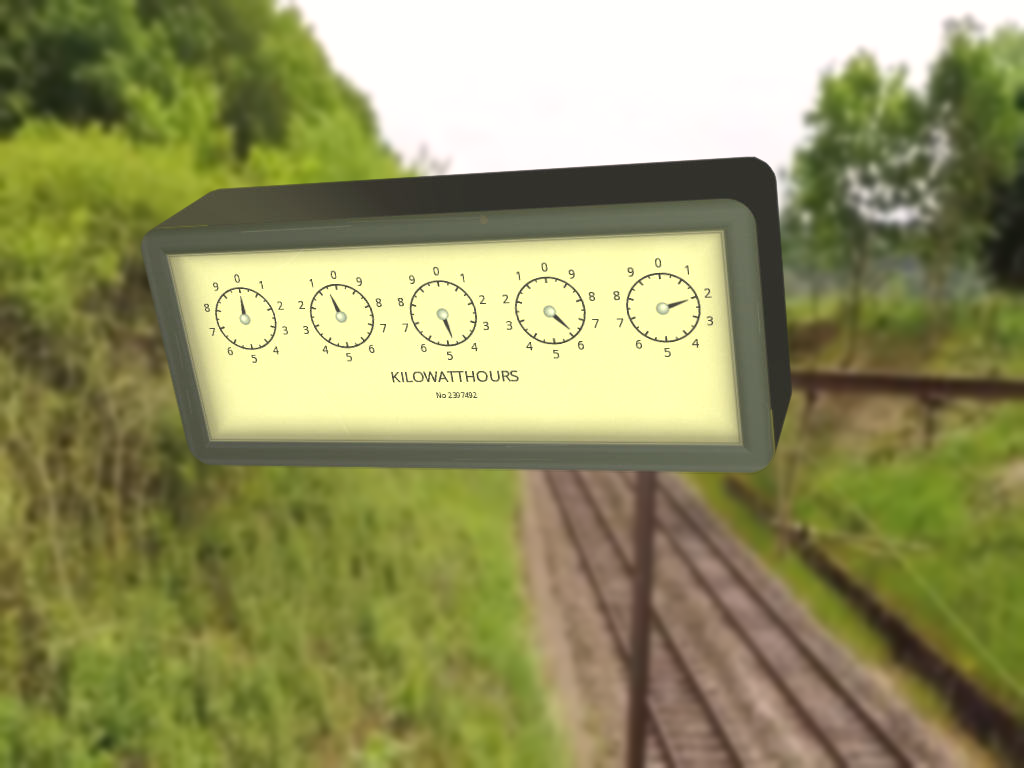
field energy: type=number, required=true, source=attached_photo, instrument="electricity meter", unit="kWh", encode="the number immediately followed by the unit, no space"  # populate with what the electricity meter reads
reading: 462kWh
